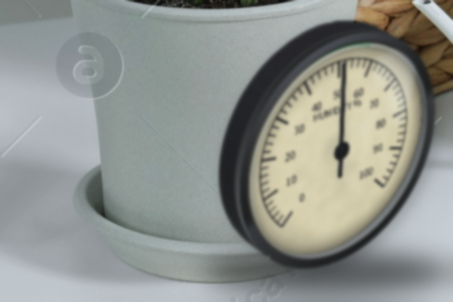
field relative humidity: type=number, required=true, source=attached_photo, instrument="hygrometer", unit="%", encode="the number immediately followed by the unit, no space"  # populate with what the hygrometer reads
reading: 50%
